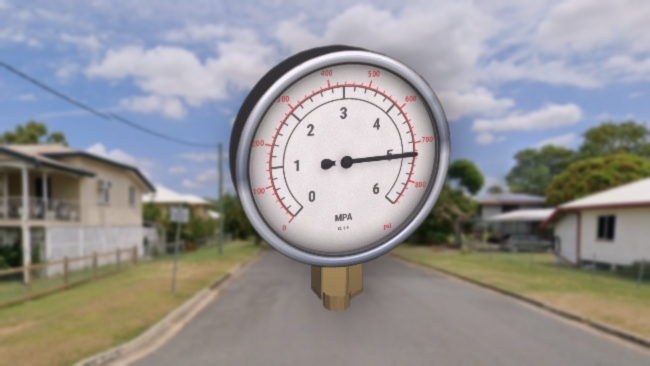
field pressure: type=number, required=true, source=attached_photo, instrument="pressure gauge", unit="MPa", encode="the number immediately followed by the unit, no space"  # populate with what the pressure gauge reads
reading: 5MPa
